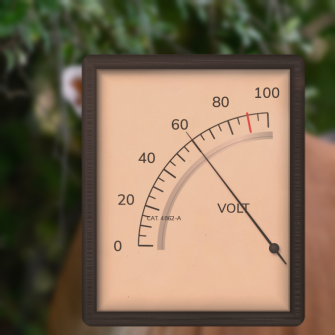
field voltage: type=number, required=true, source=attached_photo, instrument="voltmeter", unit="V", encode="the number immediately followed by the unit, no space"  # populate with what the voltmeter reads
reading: 60V
